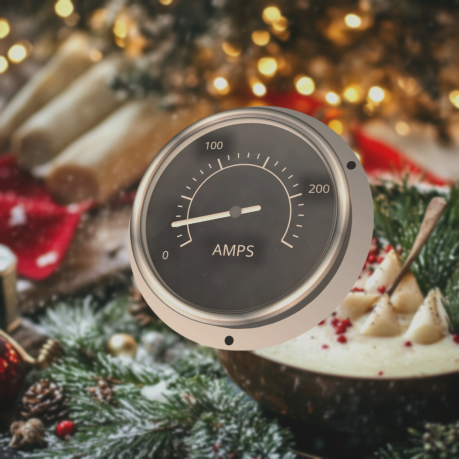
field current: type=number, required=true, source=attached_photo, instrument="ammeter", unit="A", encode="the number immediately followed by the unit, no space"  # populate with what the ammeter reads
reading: 20A
